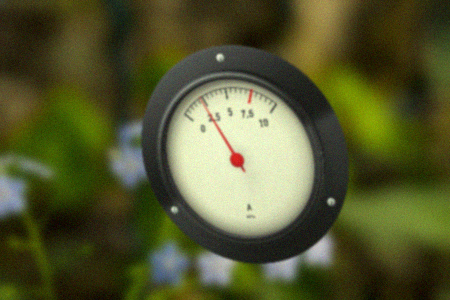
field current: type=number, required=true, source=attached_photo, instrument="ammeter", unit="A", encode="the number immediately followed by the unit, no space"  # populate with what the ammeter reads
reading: 2.5A
